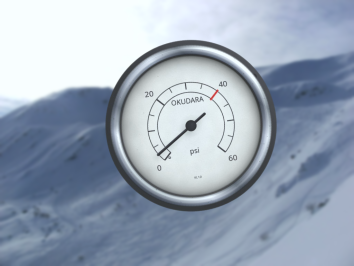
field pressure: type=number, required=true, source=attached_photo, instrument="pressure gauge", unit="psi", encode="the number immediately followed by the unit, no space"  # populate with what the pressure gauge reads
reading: 2.5psi
